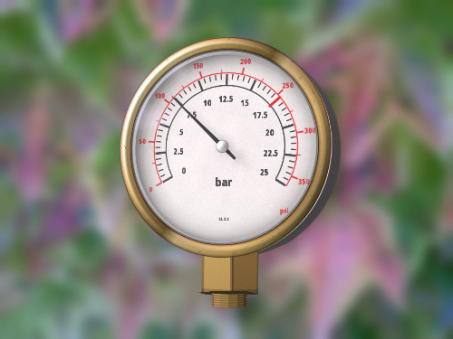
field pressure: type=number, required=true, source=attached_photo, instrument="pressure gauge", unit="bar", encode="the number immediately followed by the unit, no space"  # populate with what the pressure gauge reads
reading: 7.5bar
